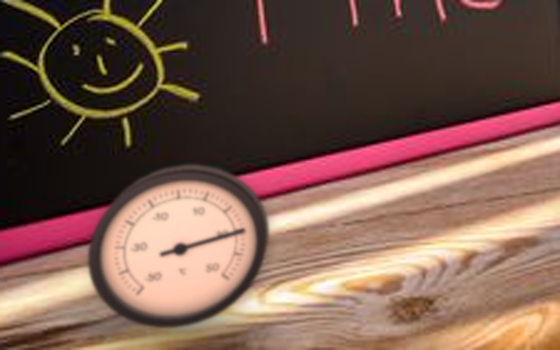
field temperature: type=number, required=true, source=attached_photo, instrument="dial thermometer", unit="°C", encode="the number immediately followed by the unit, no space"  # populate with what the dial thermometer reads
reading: 30°C
